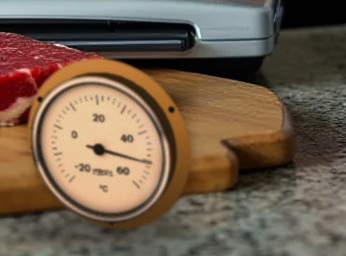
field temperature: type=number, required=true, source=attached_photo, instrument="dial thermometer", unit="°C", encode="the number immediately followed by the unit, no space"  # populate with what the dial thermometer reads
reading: 50°C
